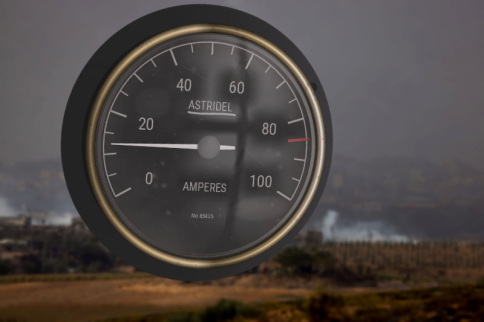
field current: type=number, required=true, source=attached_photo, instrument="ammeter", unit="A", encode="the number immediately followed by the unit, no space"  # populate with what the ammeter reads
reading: 12.5A
